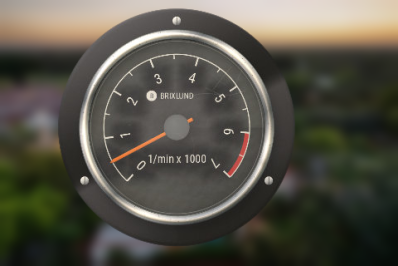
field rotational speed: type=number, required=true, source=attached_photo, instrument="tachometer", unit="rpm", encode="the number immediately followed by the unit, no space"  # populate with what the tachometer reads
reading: 500rpm
